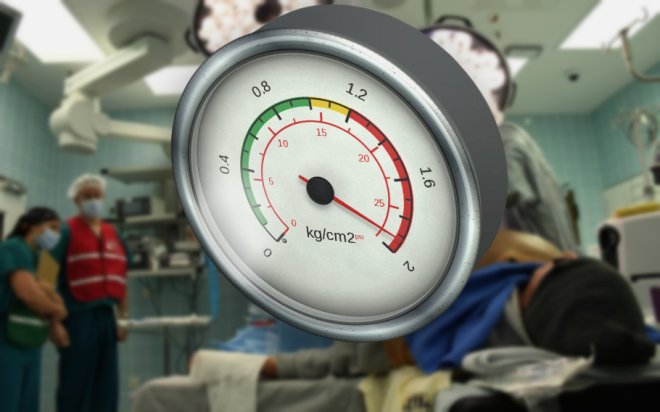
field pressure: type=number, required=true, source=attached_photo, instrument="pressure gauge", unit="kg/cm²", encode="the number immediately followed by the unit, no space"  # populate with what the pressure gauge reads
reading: 1.9kg/cm²
